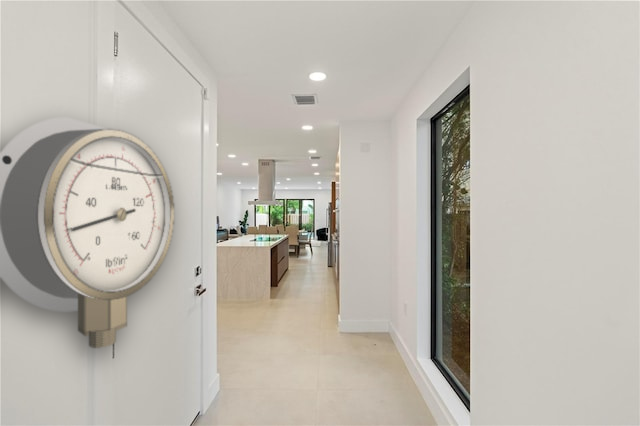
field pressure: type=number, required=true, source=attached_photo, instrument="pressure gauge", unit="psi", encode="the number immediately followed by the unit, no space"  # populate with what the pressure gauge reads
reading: 20psi
